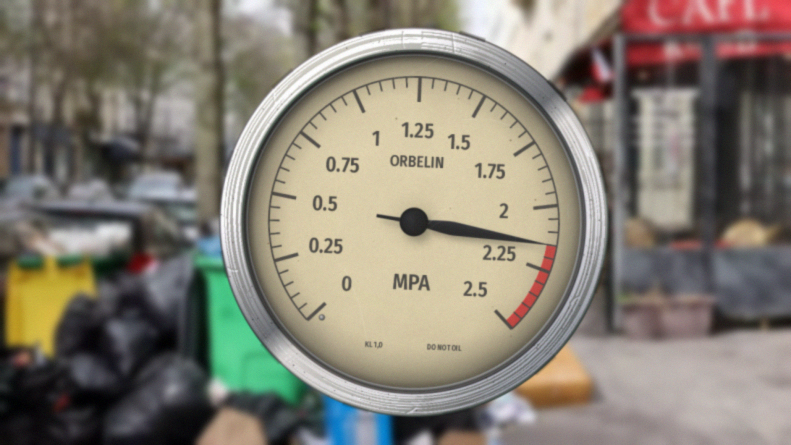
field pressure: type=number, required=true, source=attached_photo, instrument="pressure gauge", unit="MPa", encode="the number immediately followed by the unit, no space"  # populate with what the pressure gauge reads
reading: 2.15MPa
